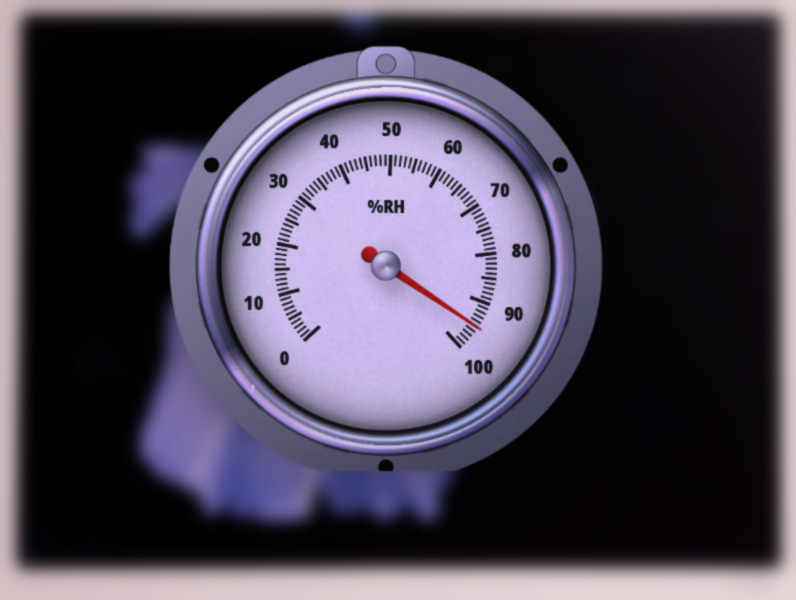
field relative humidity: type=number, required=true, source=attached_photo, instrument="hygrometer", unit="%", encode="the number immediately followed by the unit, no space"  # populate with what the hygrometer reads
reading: 95%
